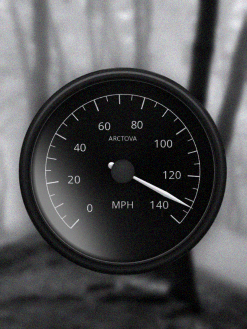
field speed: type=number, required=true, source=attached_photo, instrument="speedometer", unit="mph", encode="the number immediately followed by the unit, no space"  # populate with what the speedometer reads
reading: 132.5mph
